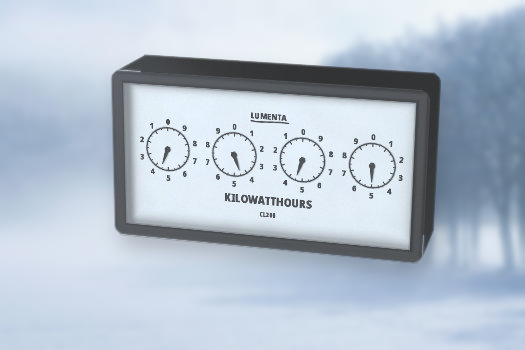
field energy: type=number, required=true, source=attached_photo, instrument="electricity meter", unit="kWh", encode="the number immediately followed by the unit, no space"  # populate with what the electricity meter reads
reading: 4445kWh
